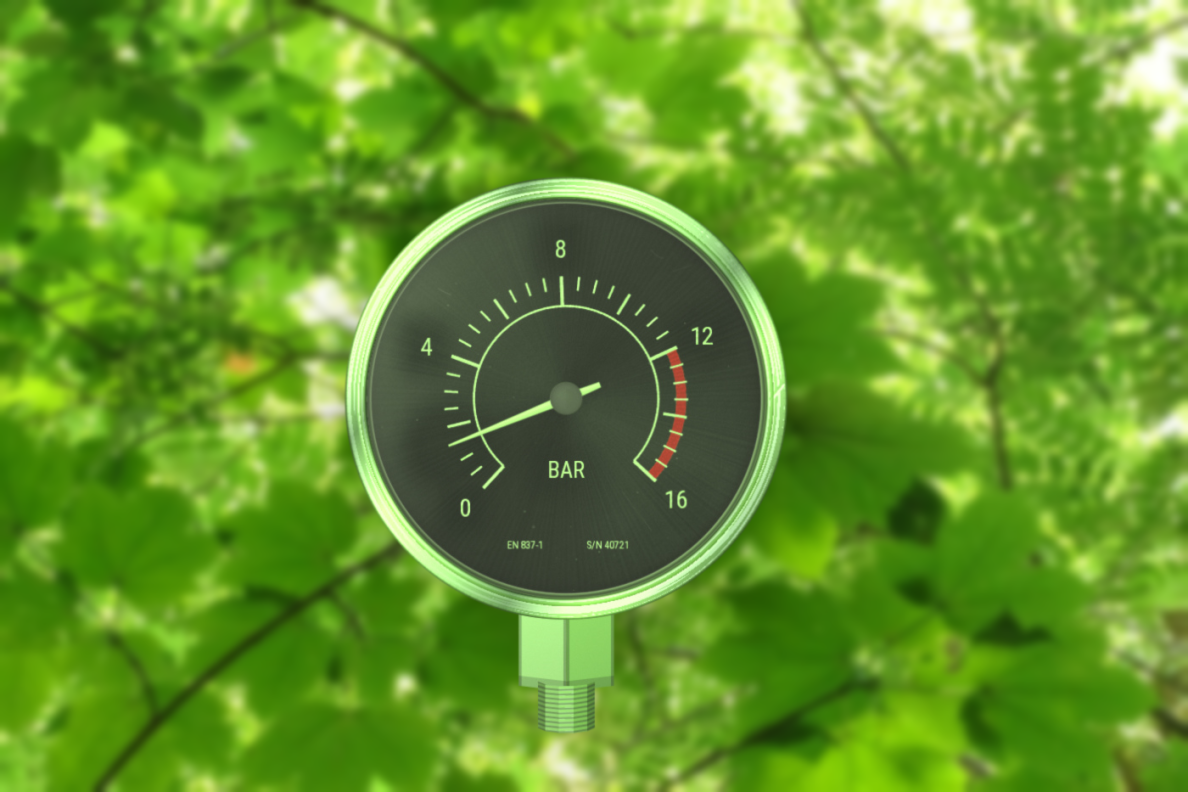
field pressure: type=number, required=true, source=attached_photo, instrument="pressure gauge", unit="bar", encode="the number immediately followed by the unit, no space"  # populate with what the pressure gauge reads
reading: 1.5bar
